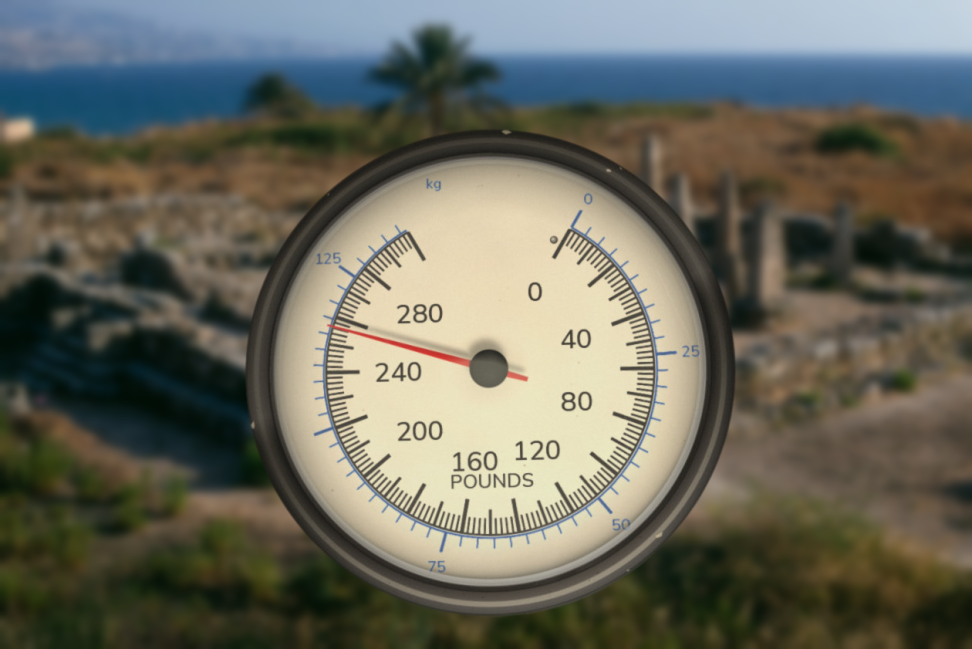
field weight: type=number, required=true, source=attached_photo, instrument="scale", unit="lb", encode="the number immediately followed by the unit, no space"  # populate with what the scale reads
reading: 256lb
